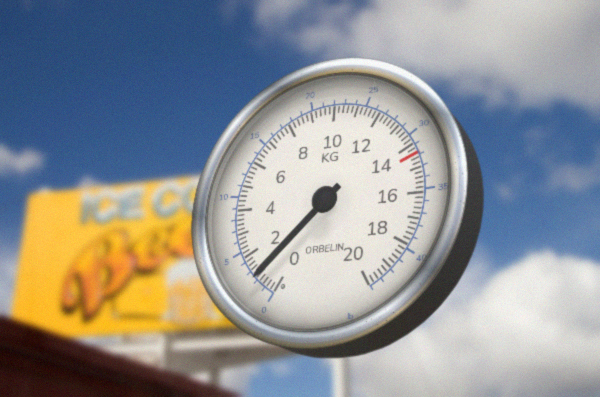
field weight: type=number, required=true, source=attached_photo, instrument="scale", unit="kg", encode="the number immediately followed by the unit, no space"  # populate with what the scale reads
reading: 1kg
